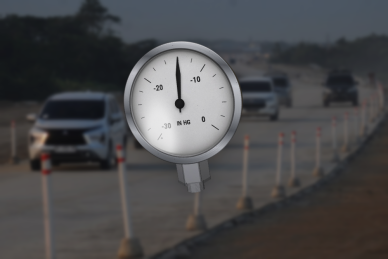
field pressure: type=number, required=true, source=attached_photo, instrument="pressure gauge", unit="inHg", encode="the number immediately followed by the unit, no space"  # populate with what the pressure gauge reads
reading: -14inHg
